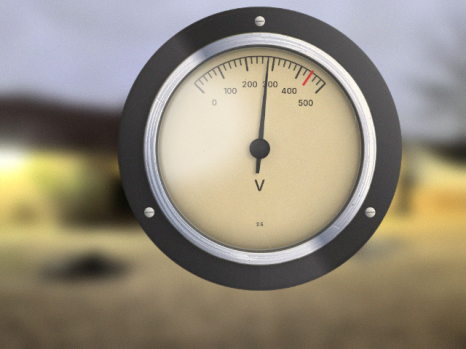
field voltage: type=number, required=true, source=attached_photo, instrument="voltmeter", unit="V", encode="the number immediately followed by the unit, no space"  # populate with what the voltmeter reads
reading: 280V
